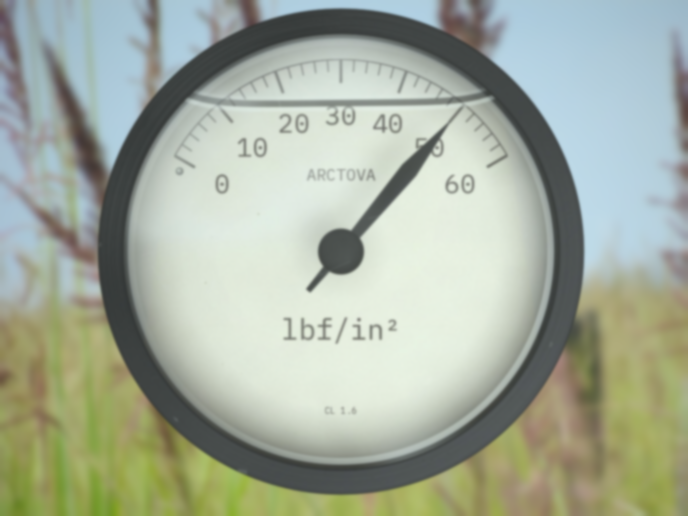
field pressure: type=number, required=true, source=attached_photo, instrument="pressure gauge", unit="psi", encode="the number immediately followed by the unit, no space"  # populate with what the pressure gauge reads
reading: 50psi
